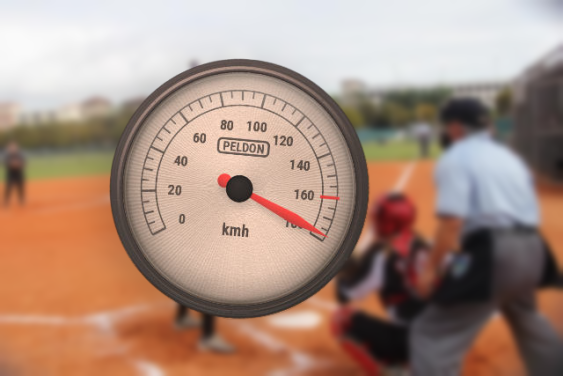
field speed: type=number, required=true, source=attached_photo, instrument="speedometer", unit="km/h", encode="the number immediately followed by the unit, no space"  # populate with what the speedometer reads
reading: 177.5km/h
